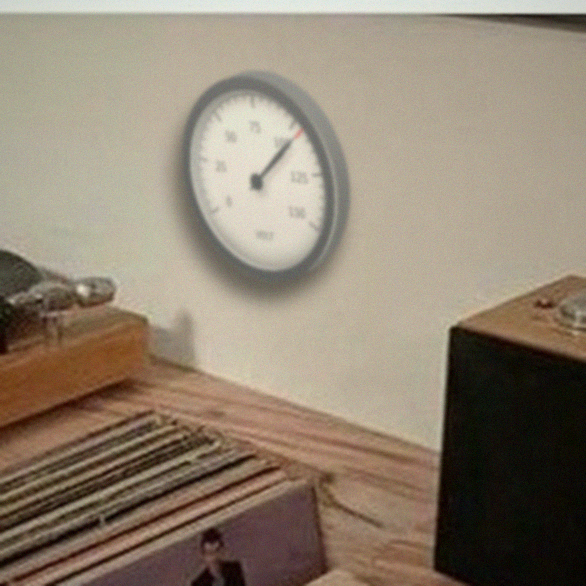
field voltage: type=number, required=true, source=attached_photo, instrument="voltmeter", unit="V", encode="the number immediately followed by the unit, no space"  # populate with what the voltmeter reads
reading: 105V
